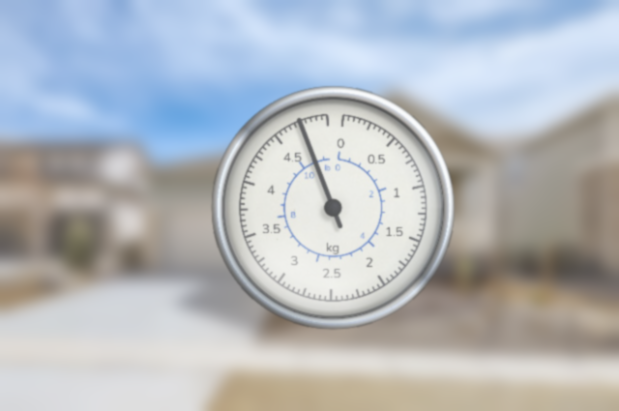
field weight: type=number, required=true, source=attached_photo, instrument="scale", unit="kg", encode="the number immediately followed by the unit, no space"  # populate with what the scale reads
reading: 4.75kg
